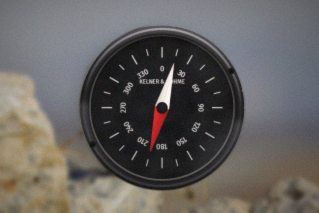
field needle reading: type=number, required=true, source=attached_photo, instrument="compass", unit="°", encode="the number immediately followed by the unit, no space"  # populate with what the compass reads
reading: 195°
